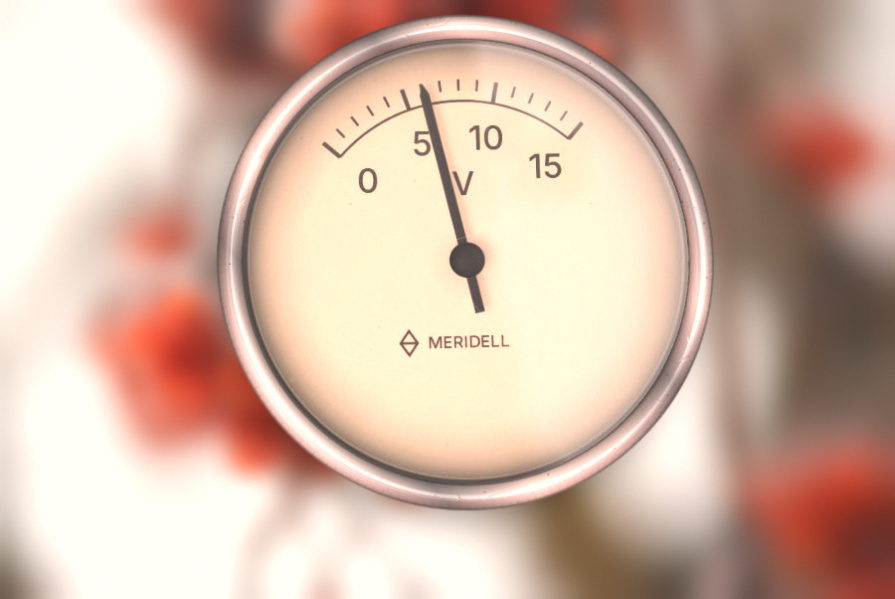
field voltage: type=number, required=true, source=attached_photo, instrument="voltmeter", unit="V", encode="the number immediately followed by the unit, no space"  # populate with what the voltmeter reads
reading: 6V
